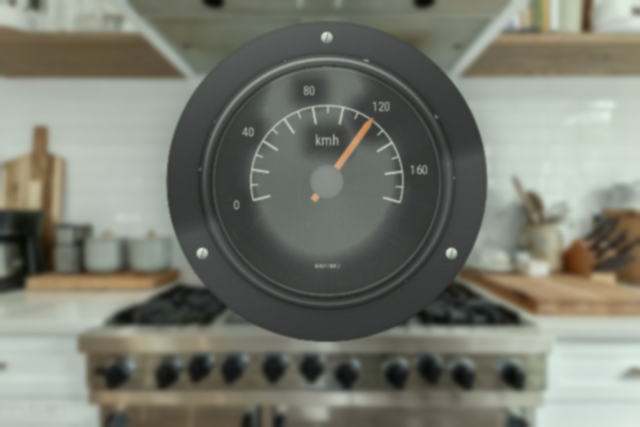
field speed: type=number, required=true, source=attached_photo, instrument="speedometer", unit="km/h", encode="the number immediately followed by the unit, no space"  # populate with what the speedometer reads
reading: 120km/h
